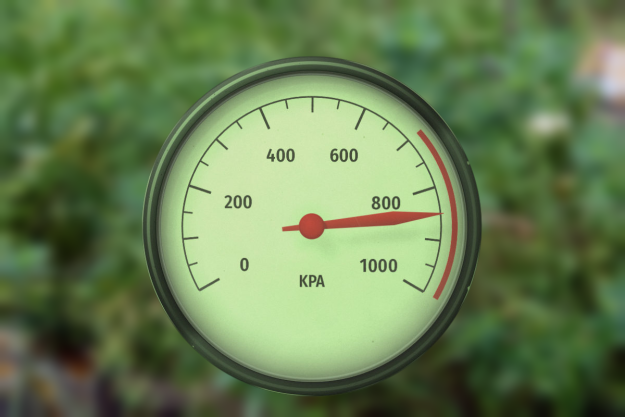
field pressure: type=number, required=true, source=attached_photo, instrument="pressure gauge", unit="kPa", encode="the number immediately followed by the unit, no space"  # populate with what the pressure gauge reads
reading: 850kPa
